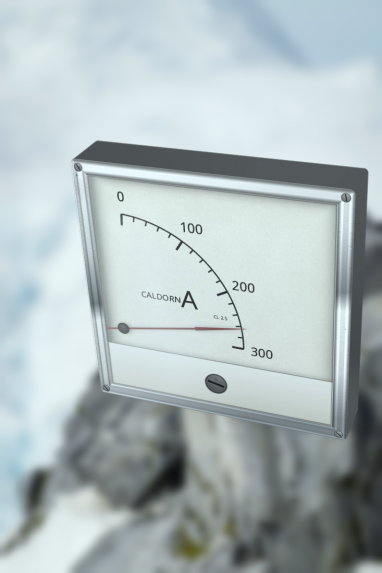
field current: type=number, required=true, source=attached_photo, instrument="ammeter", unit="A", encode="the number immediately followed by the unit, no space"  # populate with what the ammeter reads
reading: 260A
